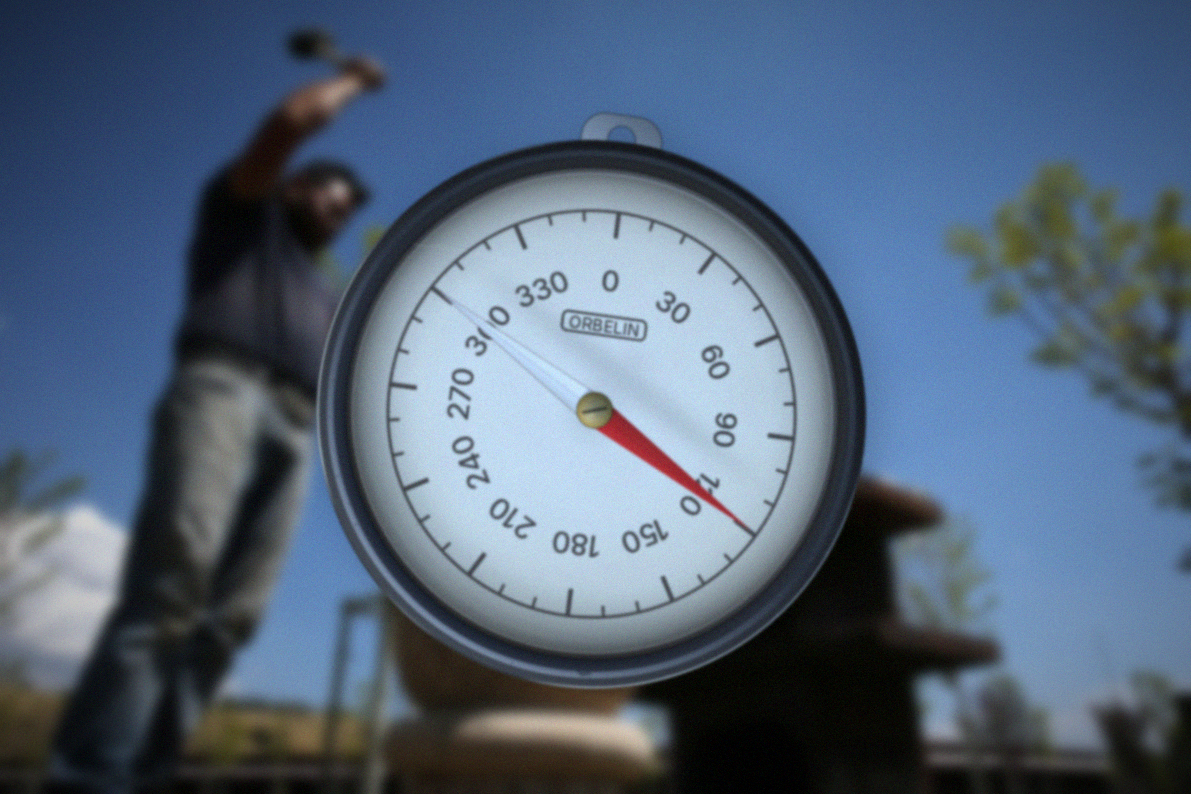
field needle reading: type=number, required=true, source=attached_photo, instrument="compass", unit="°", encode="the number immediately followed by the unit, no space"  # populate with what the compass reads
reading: 120°
